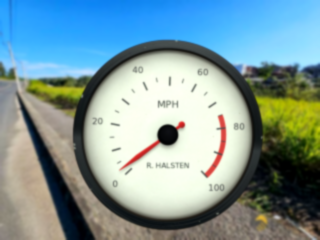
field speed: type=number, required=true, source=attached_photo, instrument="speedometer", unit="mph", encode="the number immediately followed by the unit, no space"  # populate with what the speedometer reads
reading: 2.5mph
